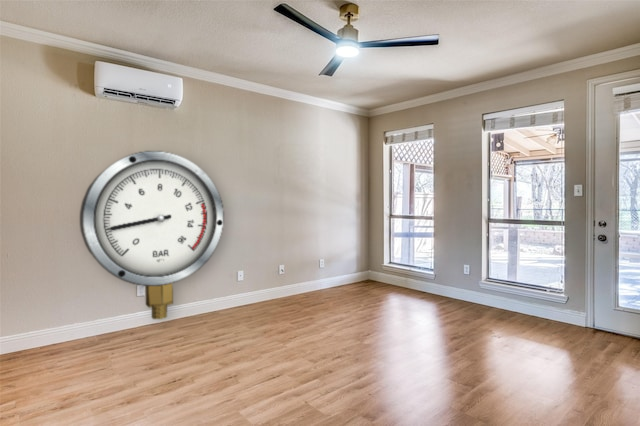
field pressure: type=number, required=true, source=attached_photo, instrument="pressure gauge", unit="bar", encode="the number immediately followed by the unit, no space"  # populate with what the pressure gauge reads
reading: 2bar
